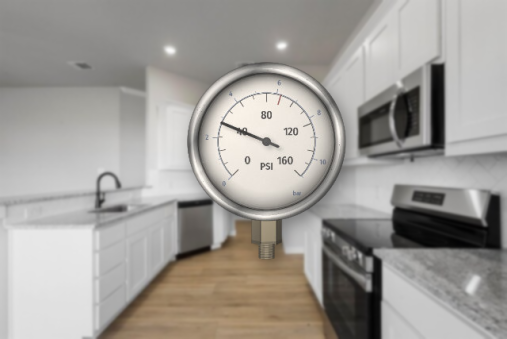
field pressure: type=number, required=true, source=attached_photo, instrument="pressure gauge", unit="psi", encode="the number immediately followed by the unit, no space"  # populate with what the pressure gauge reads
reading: 40psi
